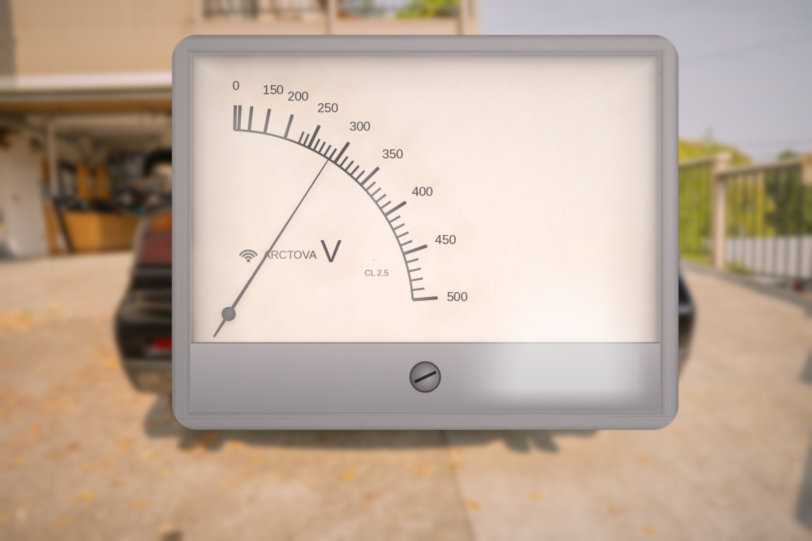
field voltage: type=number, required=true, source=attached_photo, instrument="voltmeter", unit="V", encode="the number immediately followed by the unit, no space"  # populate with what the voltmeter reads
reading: 290V
